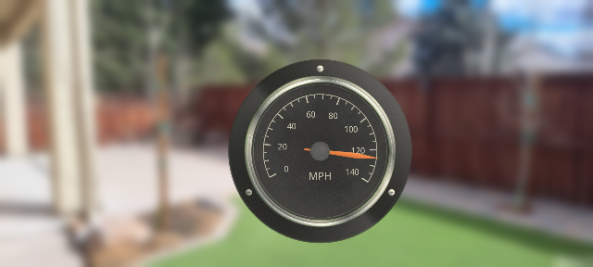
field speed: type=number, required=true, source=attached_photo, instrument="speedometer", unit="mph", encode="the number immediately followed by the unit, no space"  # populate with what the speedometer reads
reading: 125mph
